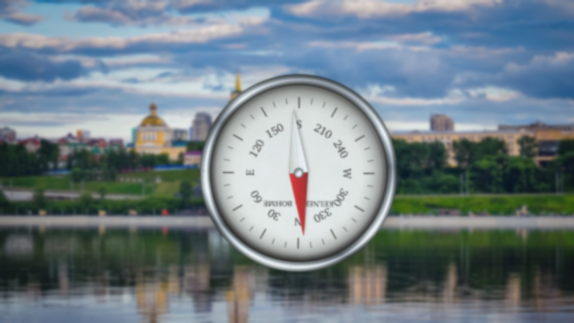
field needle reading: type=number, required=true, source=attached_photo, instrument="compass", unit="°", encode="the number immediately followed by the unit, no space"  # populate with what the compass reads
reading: 355°
